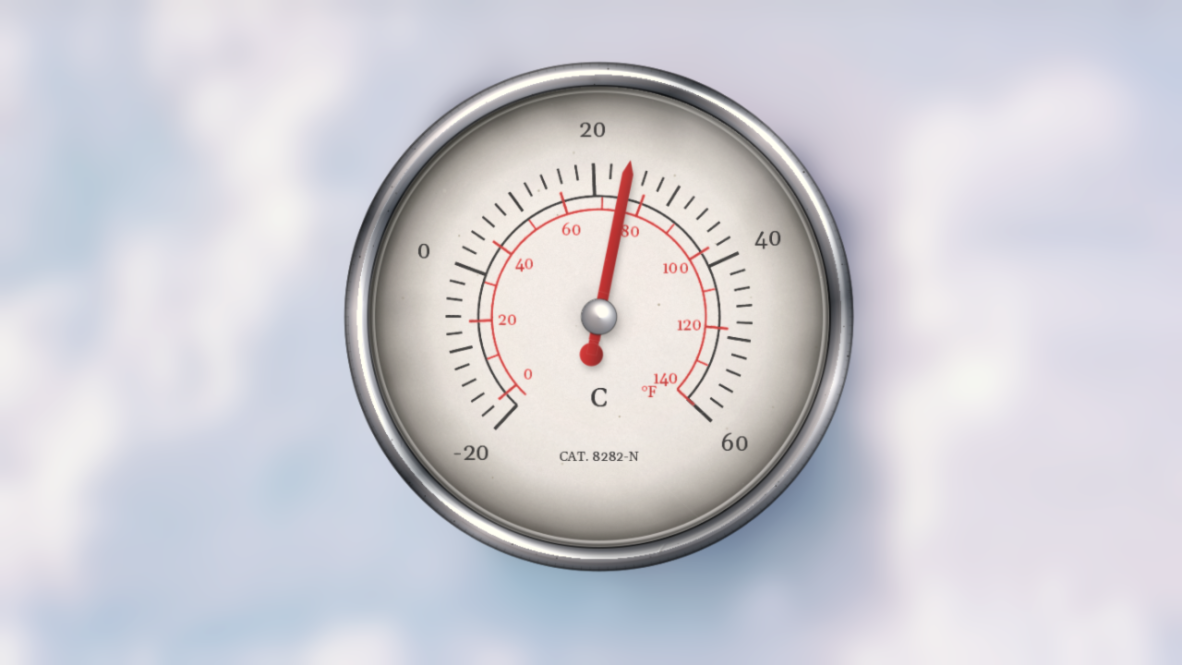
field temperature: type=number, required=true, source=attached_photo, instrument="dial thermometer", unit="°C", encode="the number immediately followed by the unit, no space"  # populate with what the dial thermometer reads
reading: 24°C
